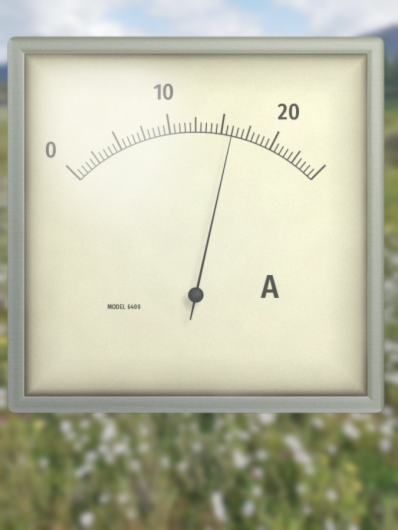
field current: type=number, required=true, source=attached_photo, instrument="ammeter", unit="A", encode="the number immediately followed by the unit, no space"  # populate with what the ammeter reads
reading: 16A
